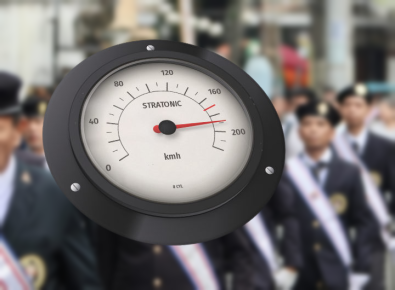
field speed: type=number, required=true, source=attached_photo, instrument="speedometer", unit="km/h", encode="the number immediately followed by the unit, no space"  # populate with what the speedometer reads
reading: 190km/h
